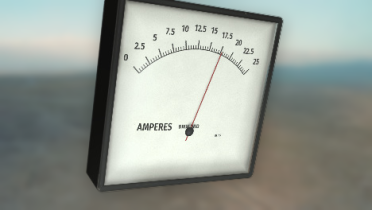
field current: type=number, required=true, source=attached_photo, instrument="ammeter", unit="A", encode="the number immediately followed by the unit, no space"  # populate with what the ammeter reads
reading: 17.5A
